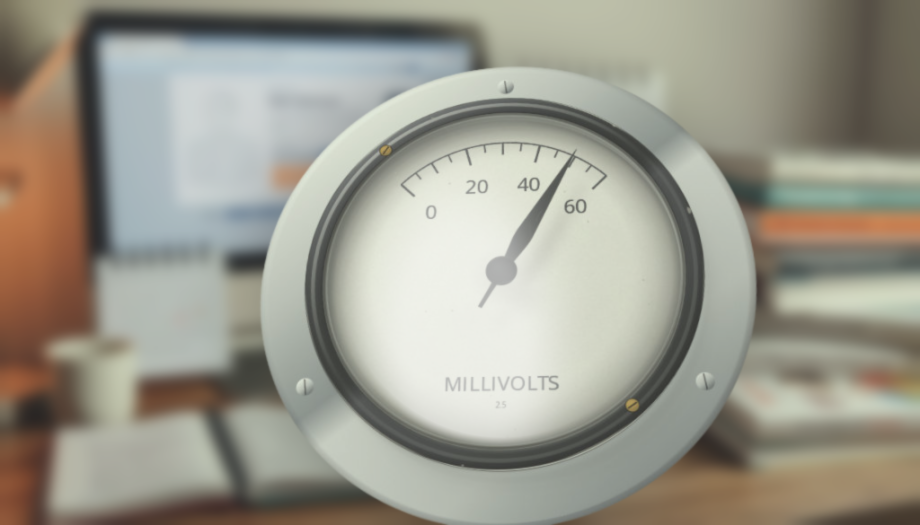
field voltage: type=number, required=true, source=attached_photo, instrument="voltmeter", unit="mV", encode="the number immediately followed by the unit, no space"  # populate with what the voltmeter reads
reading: 50mV
